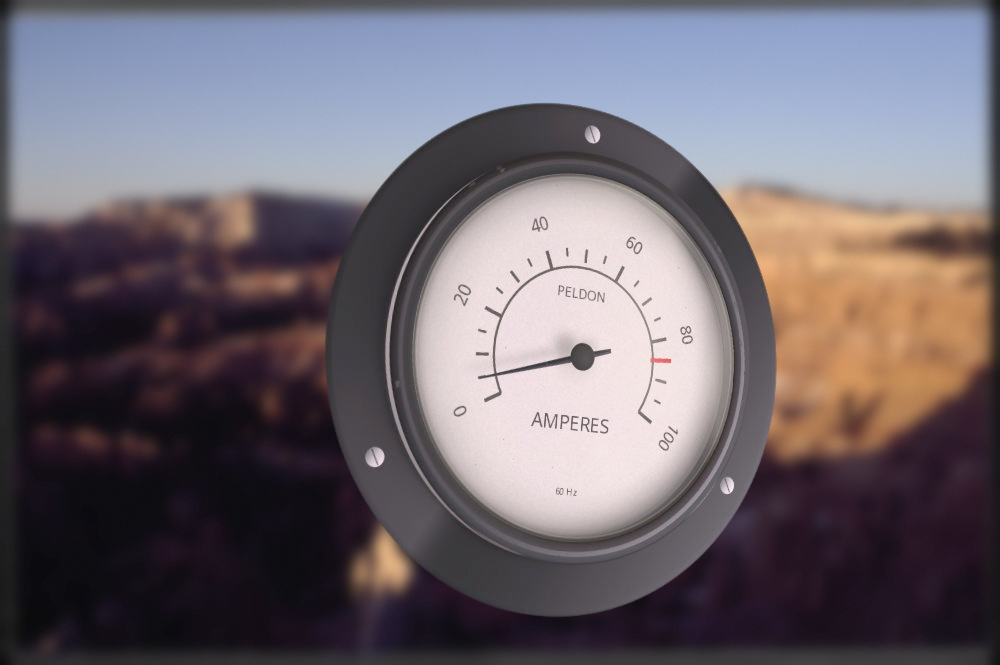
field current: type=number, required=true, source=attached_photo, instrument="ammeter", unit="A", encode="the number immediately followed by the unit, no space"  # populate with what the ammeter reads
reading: 5A
